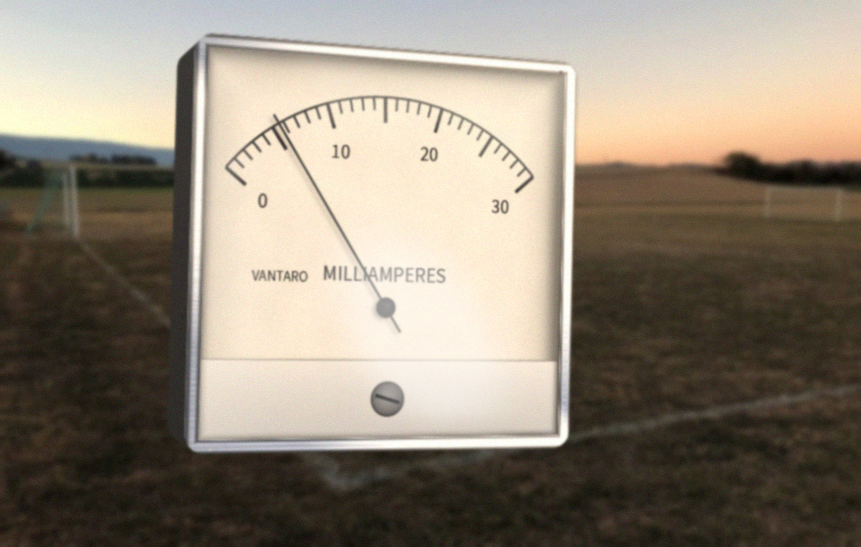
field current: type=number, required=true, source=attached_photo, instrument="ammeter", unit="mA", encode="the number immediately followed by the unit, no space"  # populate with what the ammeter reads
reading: 5.5mA
